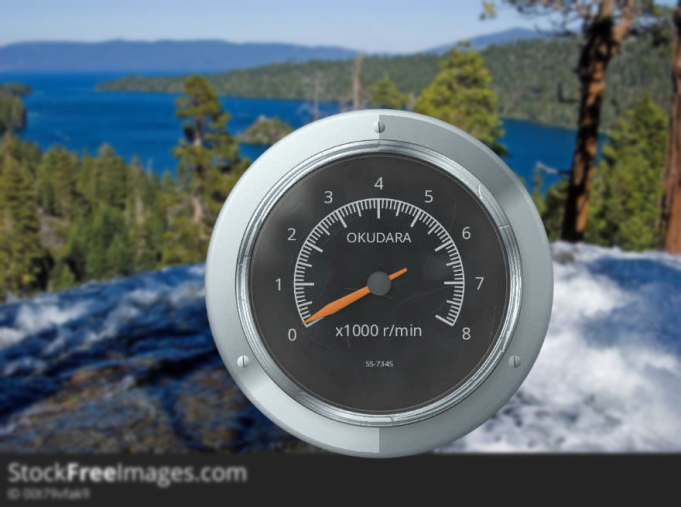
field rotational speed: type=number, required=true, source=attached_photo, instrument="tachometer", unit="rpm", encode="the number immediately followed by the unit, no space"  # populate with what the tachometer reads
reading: 100rpm
